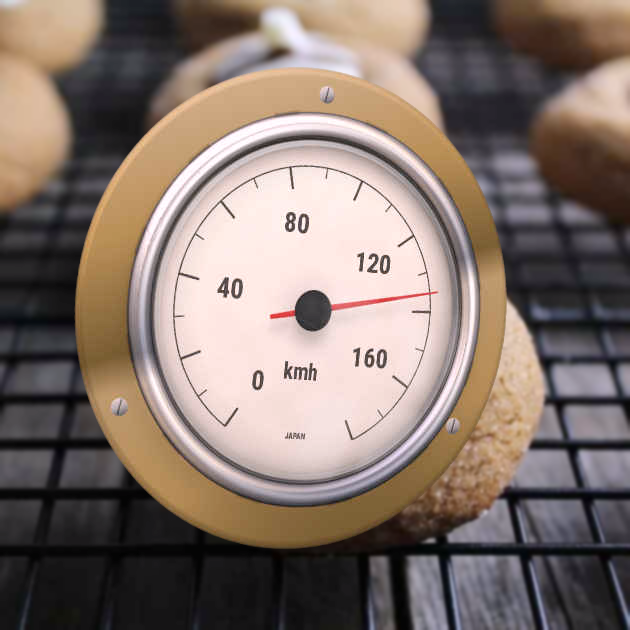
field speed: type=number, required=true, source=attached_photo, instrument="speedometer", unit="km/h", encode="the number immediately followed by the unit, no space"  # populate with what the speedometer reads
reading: 135km/h
